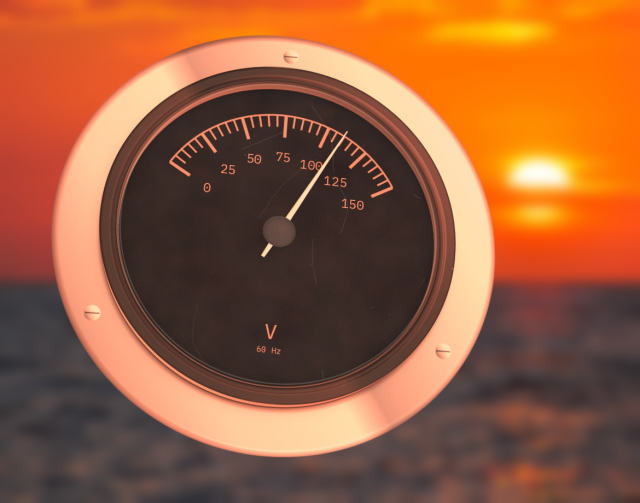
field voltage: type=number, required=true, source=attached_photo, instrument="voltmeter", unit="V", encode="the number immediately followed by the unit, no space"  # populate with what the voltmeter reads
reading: 110V
